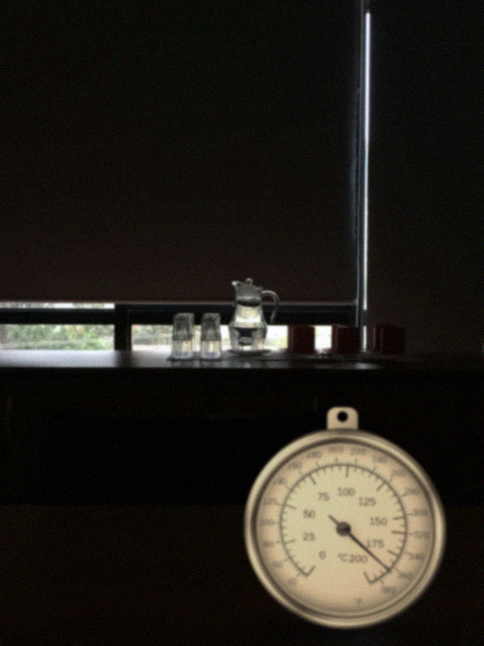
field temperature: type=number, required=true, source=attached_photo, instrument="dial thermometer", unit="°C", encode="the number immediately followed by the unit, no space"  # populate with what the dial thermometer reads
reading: 185°C
